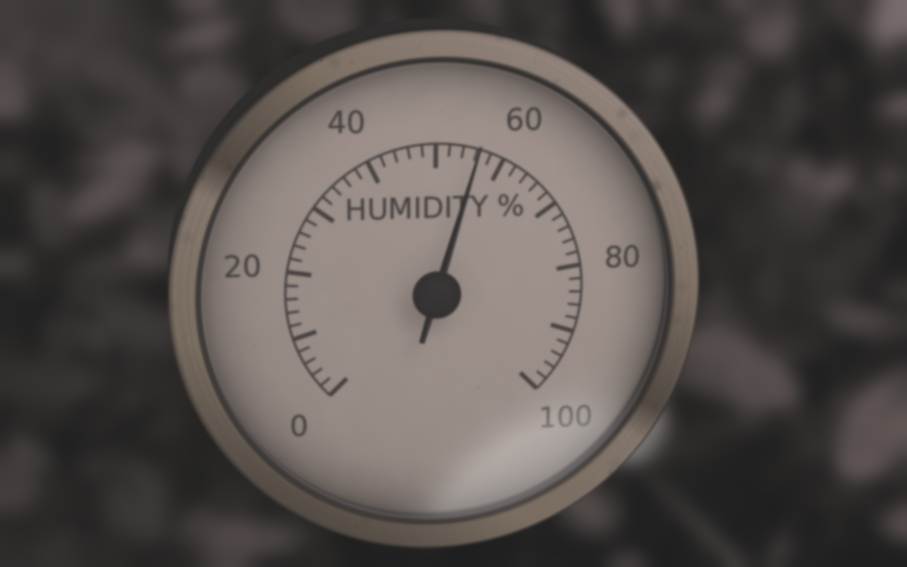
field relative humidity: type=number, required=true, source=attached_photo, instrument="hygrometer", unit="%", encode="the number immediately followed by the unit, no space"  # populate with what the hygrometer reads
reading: 56%
